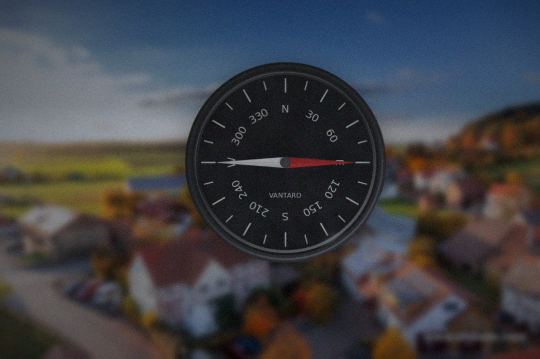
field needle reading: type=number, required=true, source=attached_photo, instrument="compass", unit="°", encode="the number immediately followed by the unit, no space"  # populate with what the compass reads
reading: 90°
